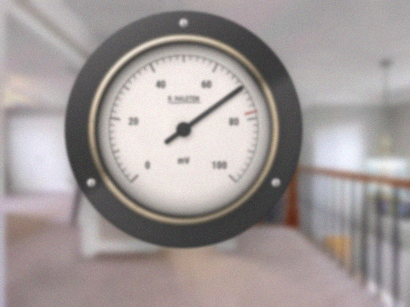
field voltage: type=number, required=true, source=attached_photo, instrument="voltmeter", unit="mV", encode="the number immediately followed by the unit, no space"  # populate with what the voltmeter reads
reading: 70mV
